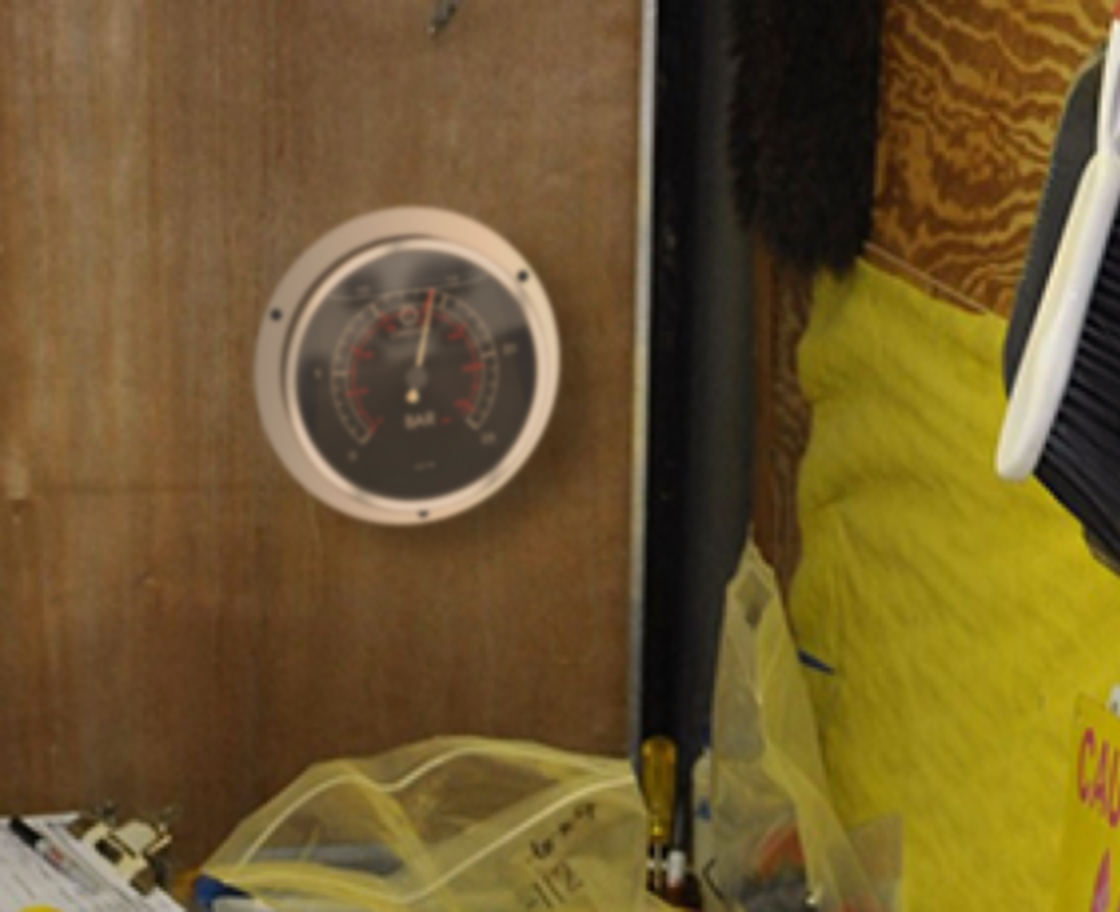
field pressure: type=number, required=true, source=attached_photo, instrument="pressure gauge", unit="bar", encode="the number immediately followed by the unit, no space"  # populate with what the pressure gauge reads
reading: 14bar
